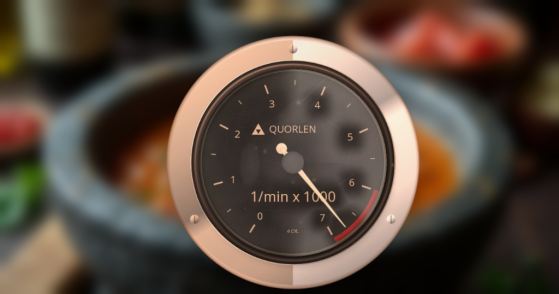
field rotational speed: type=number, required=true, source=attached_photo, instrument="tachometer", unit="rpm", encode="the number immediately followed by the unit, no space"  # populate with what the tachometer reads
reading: 6750rpm
